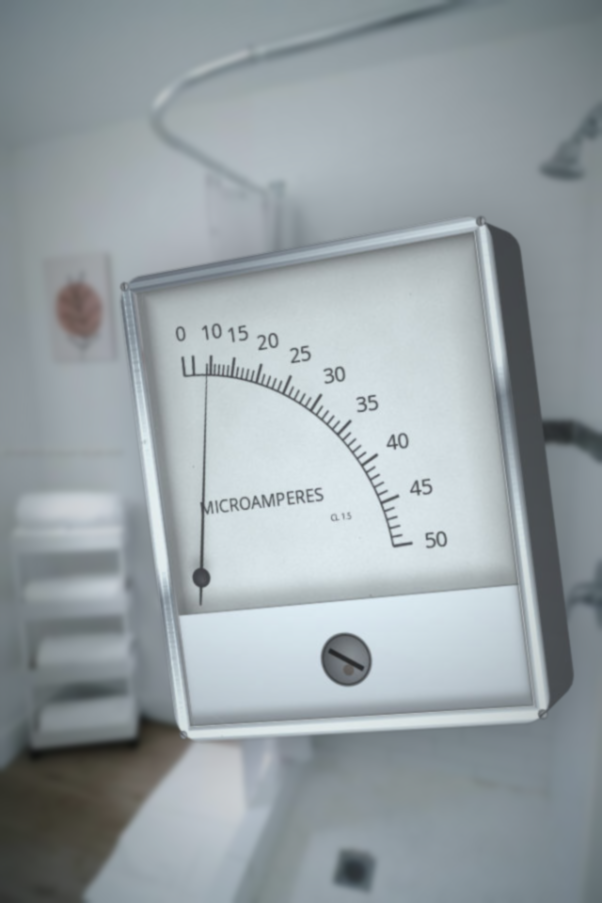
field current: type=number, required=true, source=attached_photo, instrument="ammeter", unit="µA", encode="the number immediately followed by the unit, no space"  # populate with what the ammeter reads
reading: 10µA
